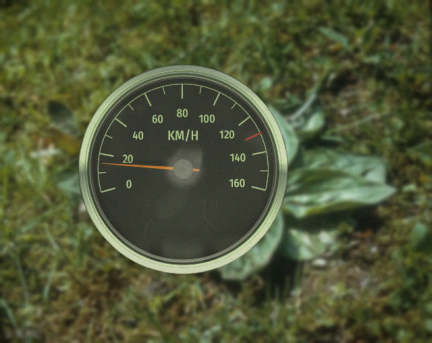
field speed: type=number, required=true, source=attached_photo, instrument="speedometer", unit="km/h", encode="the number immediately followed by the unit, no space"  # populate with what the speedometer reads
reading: 15km/h
